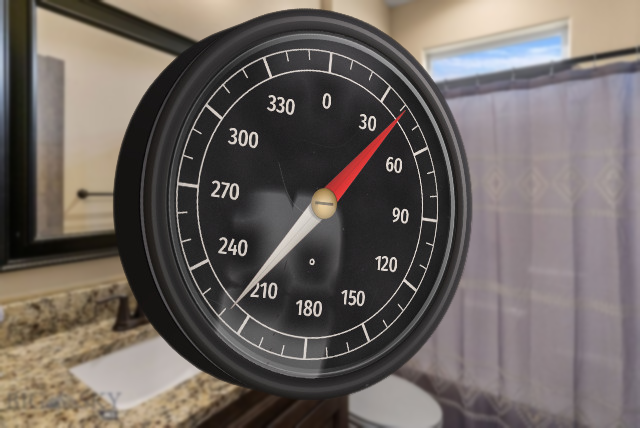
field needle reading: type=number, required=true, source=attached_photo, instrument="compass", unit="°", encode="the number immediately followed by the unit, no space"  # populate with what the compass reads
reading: 40°
